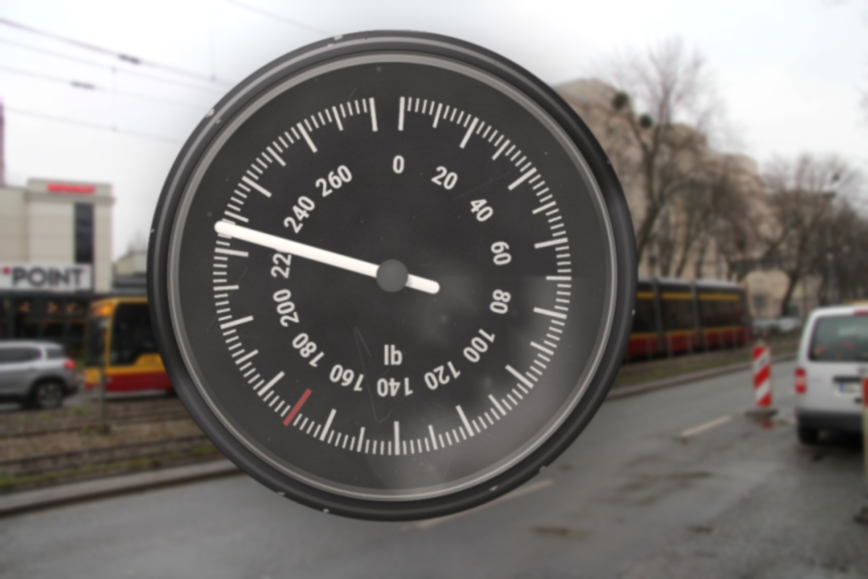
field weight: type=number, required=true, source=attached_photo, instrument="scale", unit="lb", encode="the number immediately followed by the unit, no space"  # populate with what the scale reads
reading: 226lb
